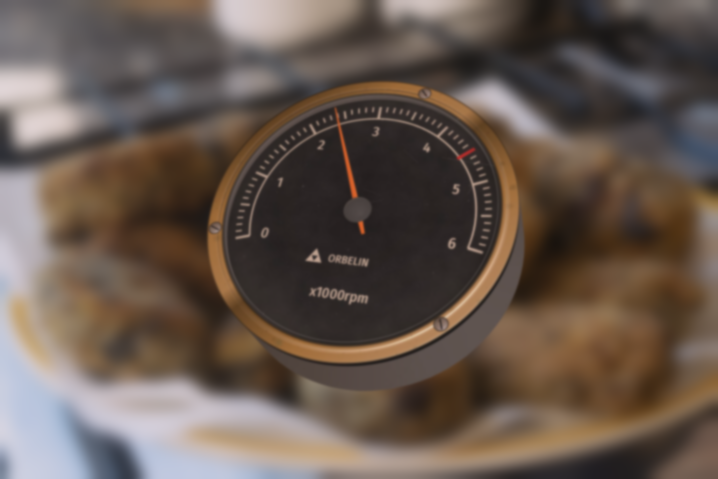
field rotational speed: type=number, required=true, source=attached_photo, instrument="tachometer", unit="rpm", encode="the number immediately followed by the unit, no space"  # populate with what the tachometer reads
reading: 2400rpm
